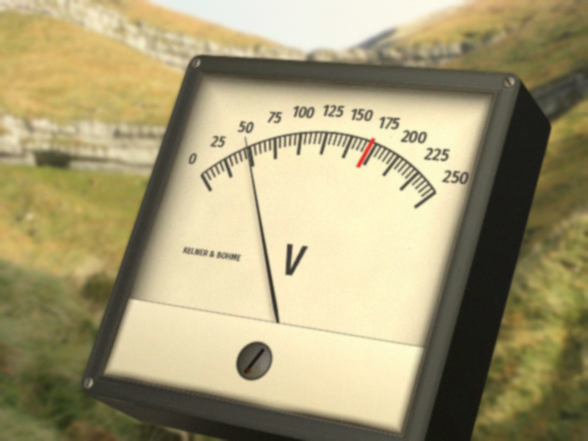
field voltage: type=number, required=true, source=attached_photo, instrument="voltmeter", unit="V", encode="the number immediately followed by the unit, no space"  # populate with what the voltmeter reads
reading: 50V
